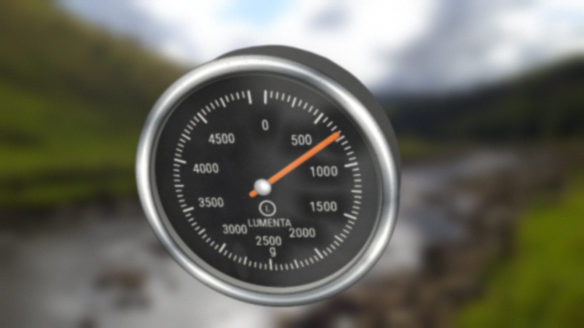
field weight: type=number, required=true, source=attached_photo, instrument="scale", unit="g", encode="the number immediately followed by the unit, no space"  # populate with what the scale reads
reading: 700g
